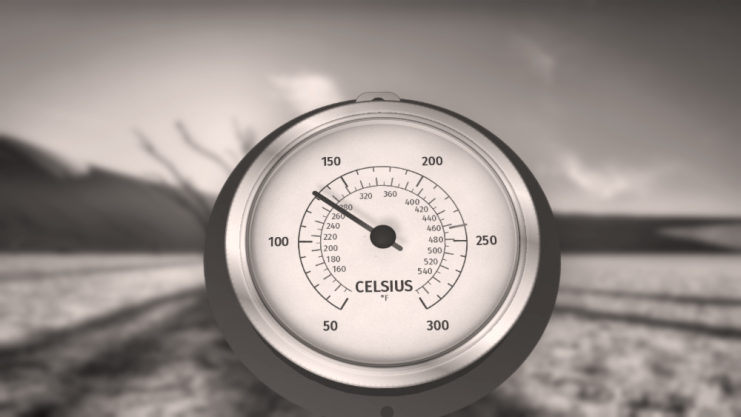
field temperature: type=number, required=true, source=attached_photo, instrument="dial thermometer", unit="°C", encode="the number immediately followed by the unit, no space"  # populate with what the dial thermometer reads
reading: 130°C
